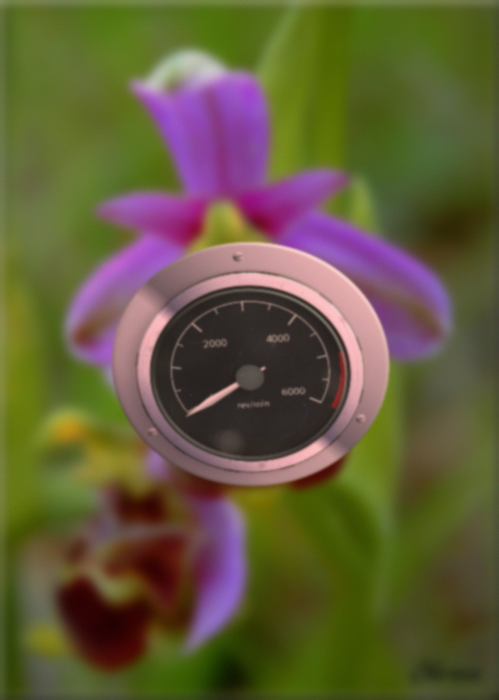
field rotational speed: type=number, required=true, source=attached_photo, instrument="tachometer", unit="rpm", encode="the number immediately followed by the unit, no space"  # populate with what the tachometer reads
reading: 0rpm
